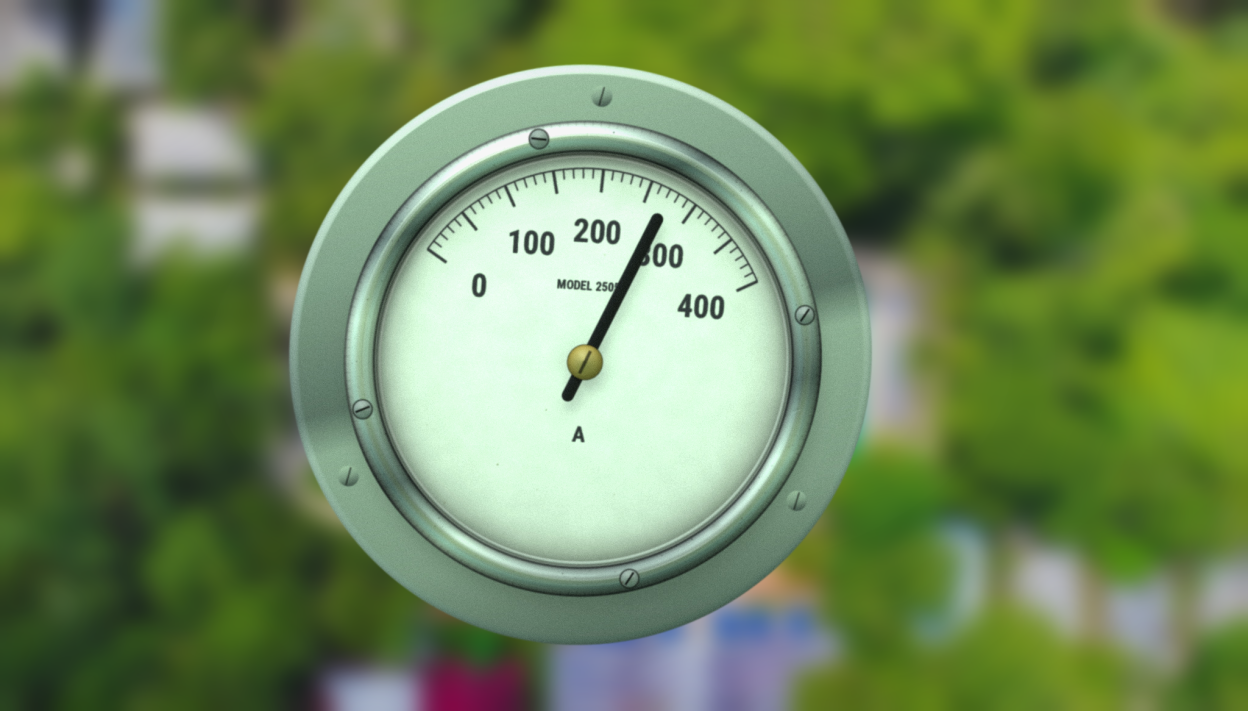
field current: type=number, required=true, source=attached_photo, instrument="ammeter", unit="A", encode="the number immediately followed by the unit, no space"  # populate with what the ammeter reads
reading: 270A
